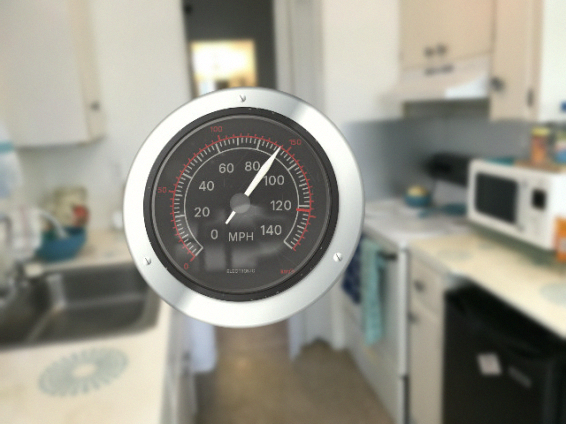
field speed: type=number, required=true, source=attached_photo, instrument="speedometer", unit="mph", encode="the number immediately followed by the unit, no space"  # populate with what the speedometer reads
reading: 90mph
